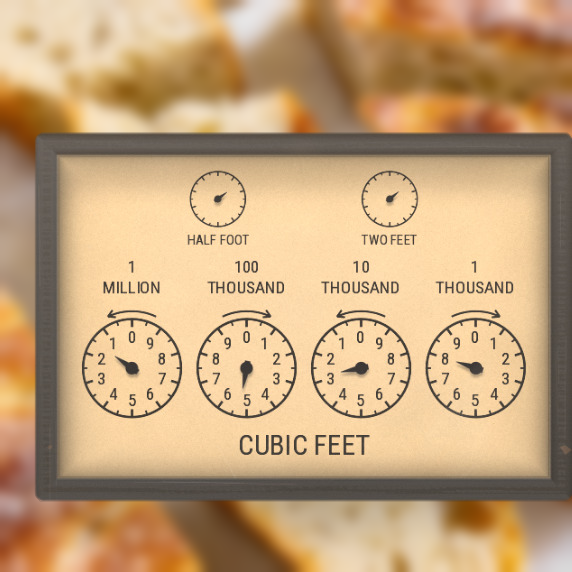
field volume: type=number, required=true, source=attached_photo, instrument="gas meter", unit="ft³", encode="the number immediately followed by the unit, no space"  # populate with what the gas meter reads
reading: 152800ft³
